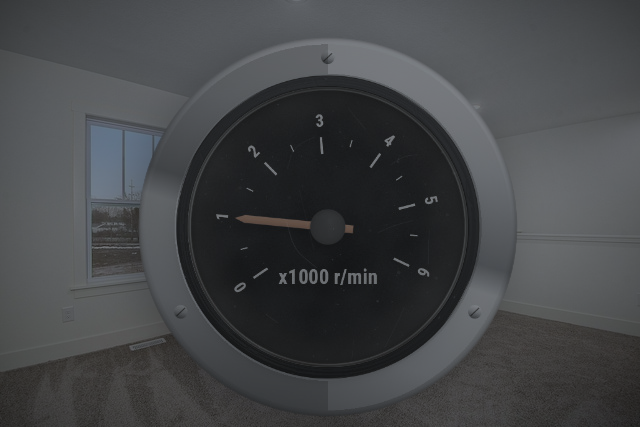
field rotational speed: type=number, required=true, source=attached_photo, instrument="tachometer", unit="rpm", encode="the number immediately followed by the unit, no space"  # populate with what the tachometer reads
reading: 1000rpm
